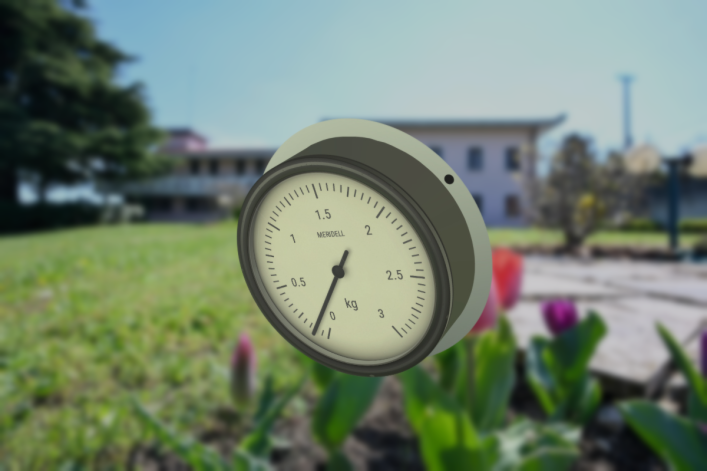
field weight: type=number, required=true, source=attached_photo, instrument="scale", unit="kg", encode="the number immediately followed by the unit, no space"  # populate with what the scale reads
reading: 0.1kg
